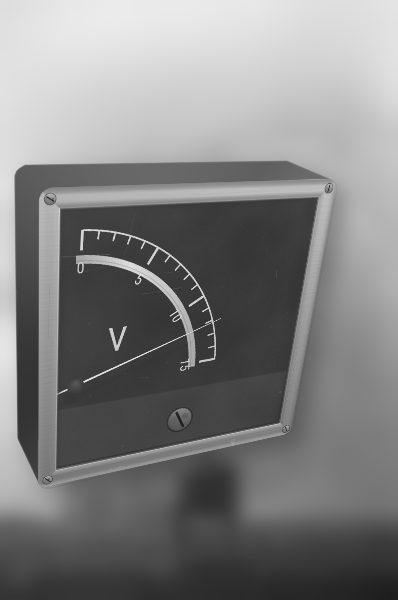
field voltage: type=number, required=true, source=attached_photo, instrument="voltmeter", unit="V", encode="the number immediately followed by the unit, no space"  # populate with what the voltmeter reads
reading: 12V
